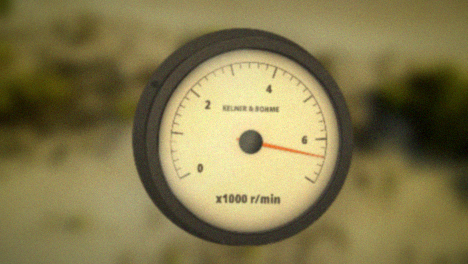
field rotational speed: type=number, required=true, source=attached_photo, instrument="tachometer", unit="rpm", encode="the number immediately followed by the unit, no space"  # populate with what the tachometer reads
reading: 6400rpm
